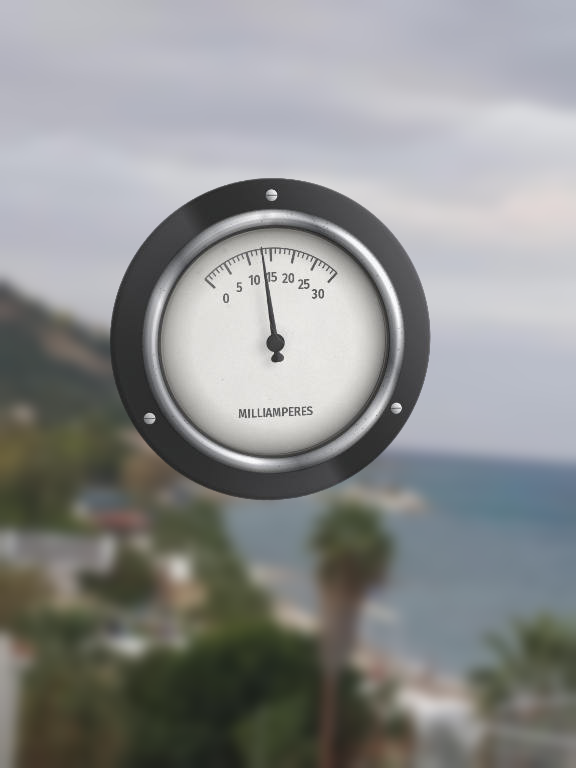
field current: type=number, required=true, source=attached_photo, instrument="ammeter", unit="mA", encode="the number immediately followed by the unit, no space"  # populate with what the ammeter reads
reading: 13mA
